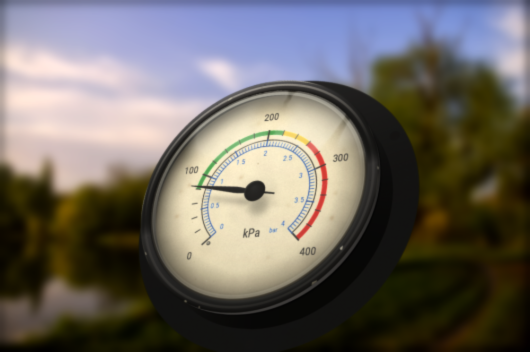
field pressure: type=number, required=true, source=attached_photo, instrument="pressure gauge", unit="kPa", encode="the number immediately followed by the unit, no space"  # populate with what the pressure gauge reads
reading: 80kPa
